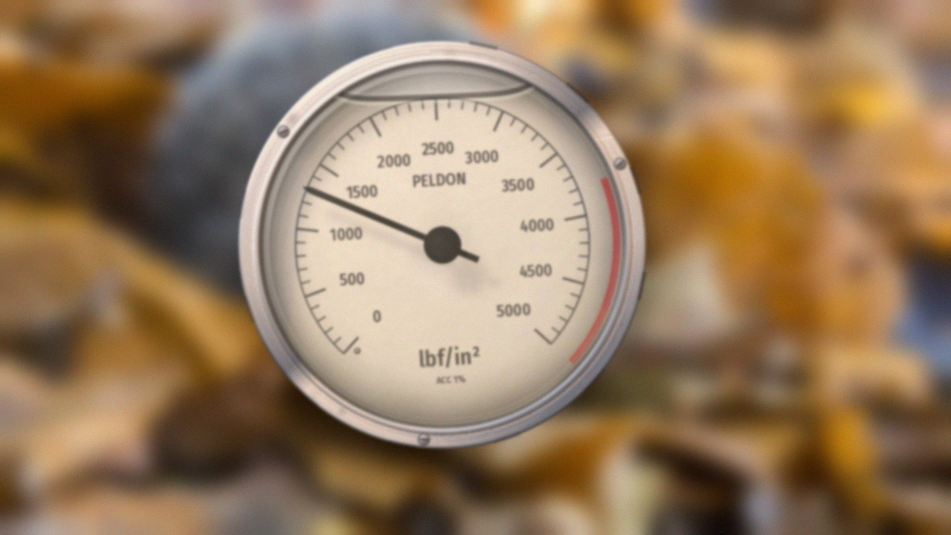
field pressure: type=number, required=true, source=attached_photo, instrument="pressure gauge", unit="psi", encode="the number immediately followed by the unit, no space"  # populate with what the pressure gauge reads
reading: 1300psi
